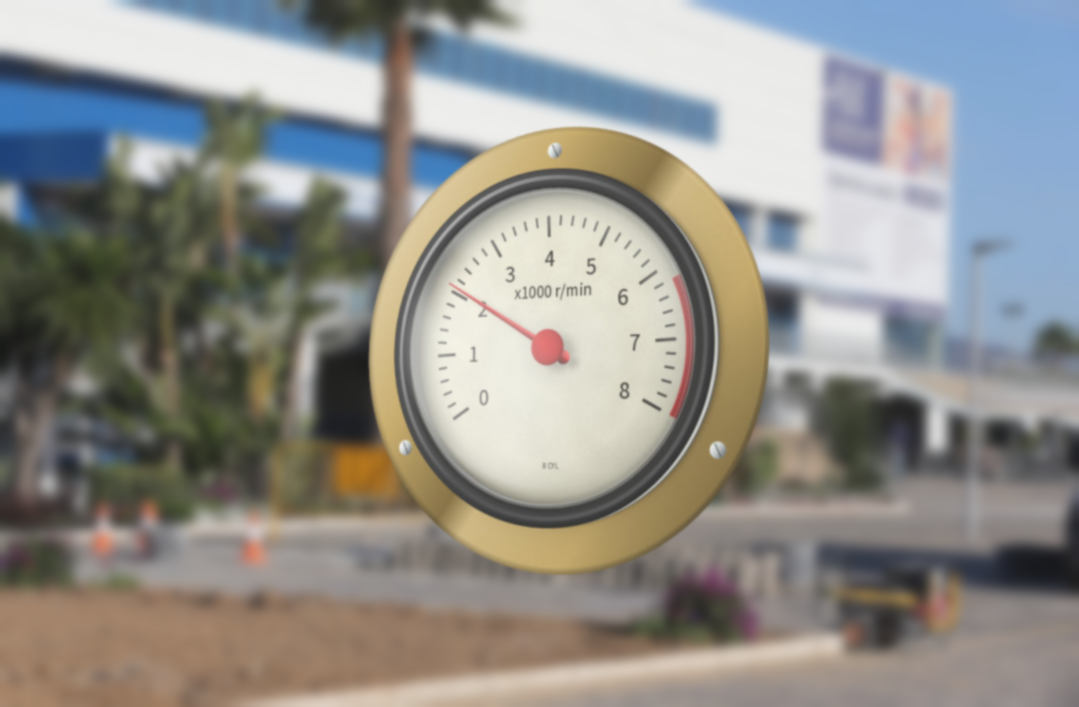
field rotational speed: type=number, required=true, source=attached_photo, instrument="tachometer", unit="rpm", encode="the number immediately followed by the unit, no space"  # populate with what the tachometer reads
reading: 2100rpm
